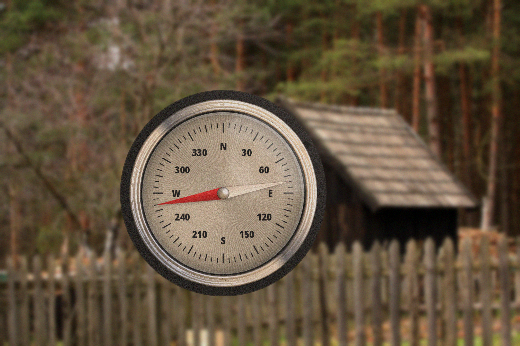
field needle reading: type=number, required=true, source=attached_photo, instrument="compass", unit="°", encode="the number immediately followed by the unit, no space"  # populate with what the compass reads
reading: 260°
